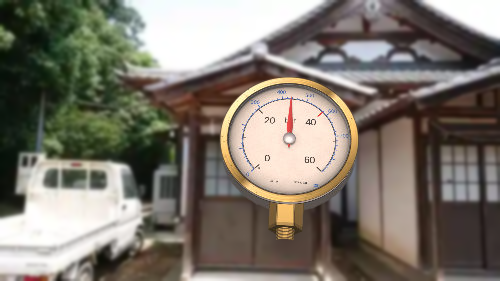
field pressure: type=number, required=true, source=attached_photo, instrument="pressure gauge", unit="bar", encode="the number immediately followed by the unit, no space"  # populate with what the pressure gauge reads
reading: 30bar
